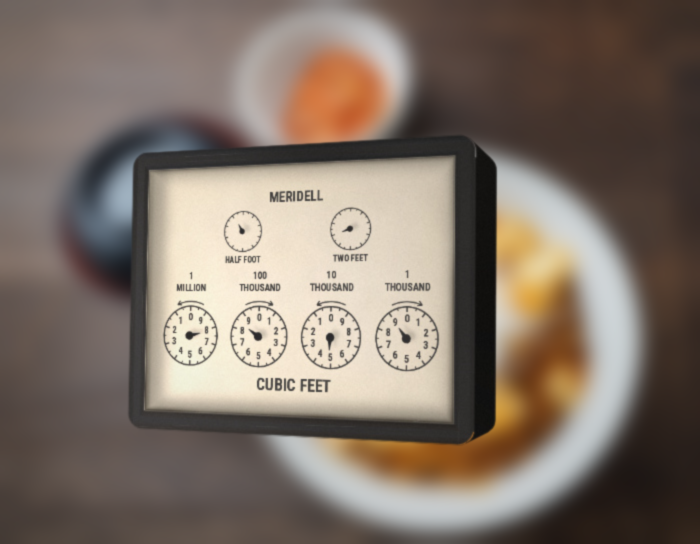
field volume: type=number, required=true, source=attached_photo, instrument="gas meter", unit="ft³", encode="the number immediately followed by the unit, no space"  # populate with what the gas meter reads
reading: 784900ft³
